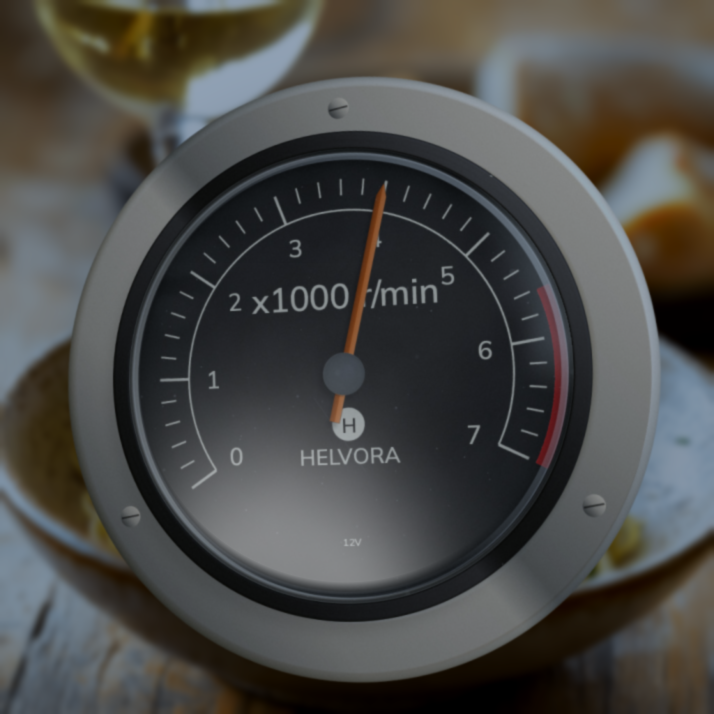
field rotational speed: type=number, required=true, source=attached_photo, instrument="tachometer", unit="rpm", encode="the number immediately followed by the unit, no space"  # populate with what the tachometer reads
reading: 4000rpm
